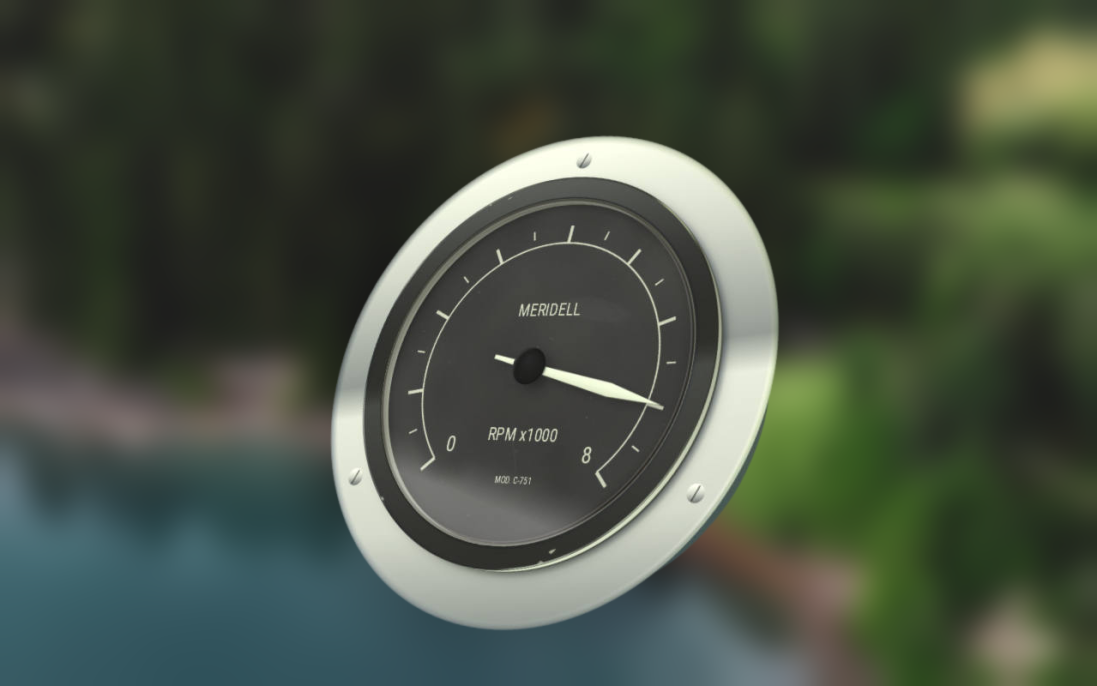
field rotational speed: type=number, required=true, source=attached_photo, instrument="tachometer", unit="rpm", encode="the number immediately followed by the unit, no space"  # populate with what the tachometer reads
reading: 7000rpm
